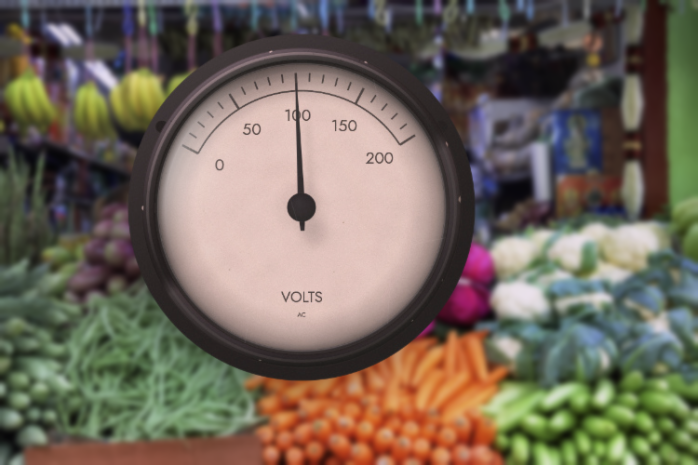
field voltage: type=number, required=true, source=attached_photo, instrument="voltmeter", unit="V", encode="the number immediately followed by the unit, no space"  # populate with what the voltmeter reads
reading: 100V
